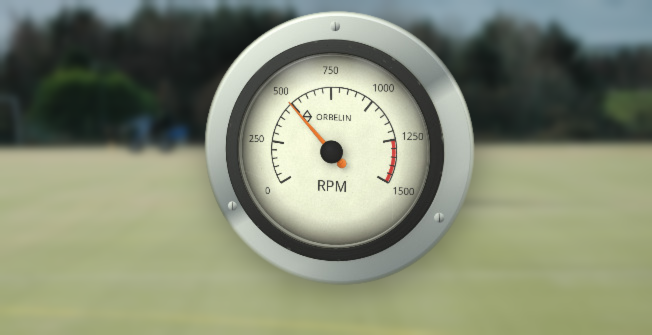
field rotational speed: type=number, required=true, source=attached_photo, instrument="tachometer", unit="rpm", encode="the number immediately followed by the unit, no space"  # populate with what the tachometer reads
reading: 500rpm
